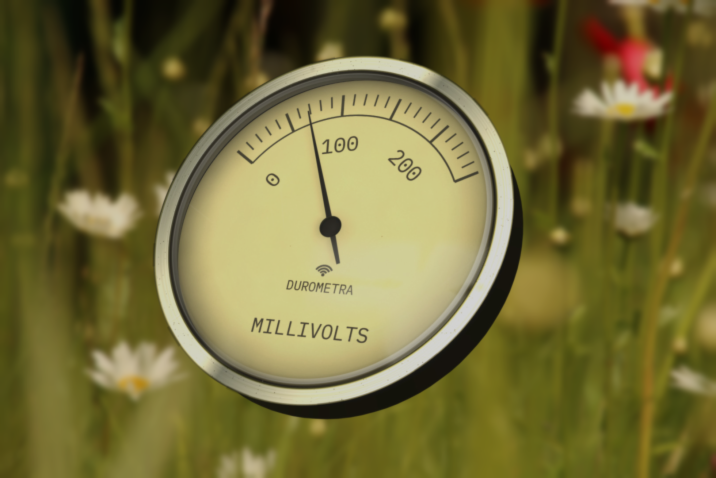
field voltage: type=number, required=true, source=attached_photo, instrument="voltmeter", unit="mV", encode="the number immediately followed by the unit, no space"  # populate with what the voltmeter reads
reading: 70mV
